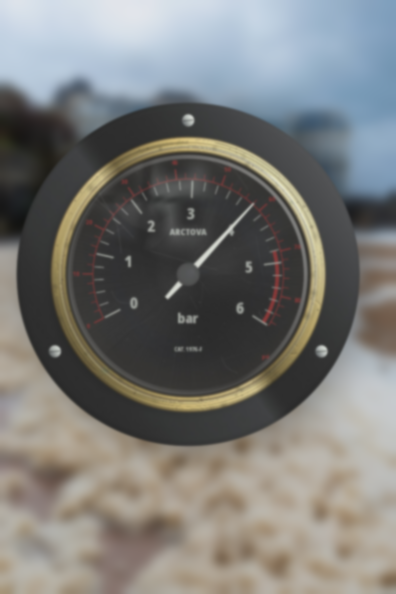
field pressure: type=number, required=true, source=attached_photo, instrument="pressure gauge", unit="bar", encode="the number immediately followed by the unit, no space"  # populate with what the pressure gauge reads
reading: 4bar
